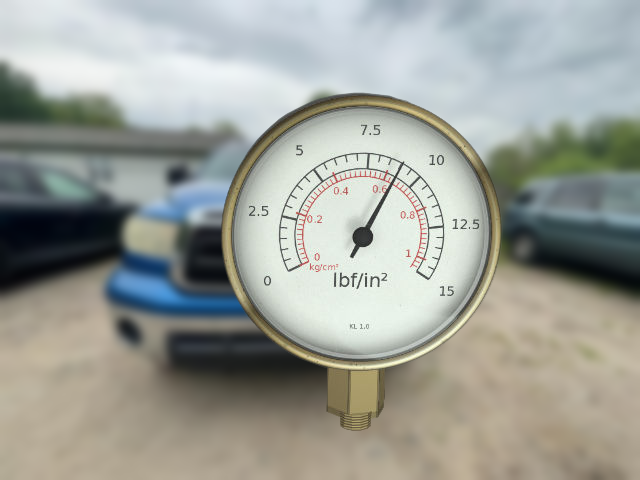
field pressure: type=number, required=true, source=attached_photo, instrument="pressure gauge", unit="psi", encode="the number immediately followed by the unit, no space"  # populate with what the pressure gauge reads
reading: 9psi
